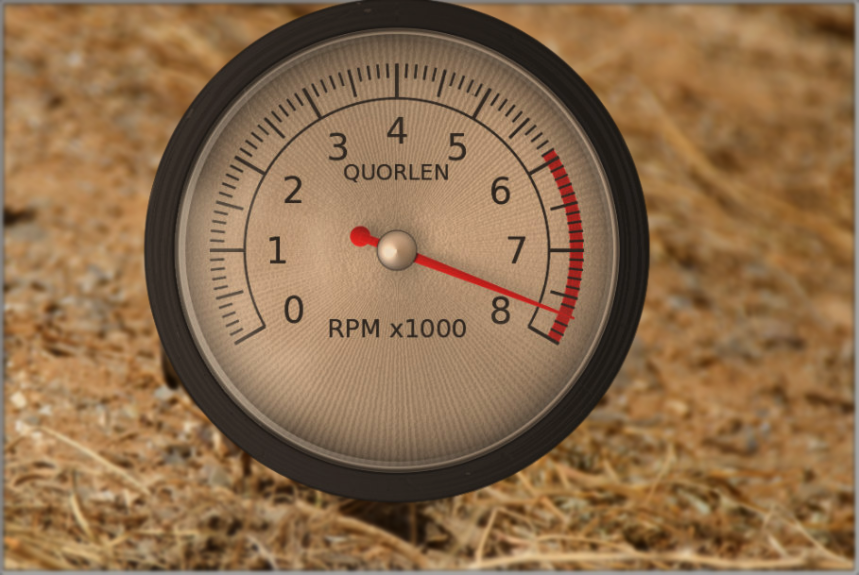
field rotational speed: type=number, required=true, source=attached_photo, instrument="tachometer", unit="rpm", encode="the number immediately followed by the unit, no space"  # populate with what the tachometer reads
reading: 7700rpm
